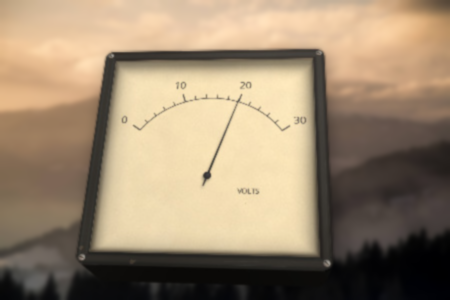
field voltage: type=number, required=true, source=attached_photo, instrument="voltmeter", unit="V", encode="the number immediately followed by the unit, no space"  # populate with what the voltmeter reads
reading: 20V
